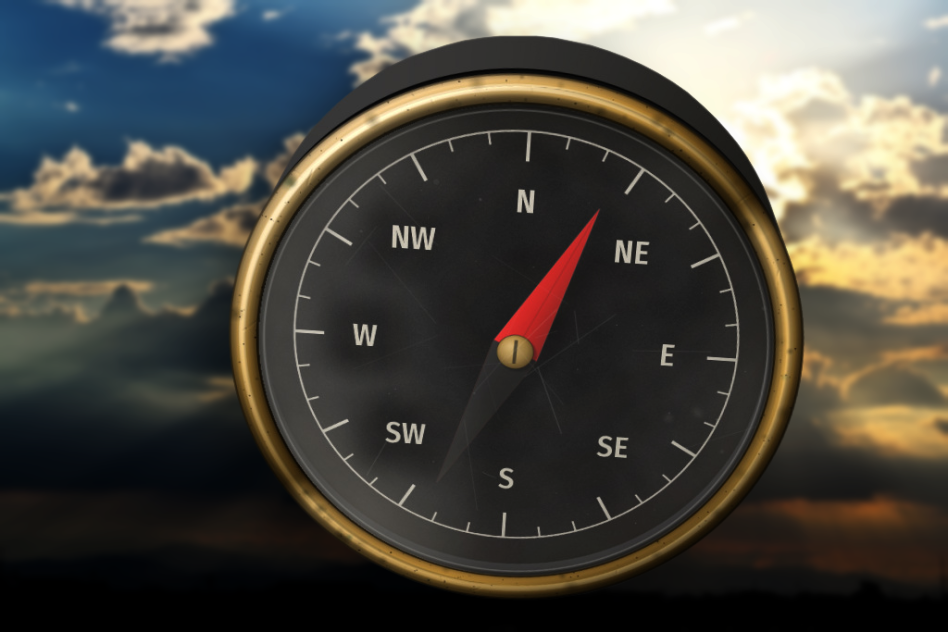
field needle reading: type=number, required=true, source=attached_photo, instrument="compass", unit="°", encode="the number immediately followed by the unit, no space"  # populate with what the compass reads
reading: 25°
